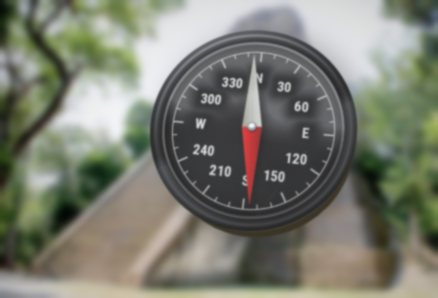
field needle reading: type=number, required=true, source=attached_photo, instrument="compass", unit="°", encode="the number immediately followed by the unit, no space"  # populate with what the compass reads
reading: 175°
